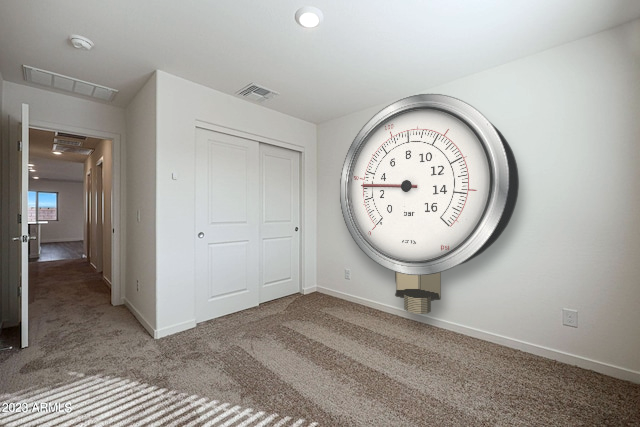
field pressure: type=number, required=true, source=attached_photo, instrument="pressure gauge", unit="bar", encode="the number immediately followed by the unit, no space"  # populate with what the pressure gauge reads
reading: 3bar
